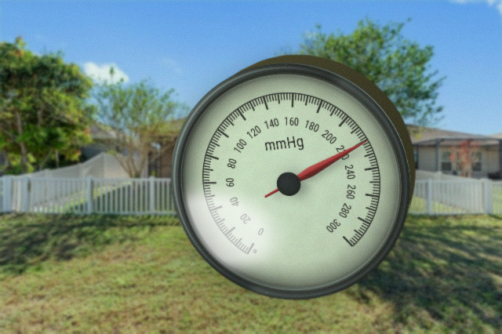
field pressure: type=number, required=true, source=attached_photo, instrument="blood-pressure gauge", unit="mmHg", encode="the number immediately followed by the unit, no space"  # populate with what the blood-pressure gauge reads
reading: 220mmHg
